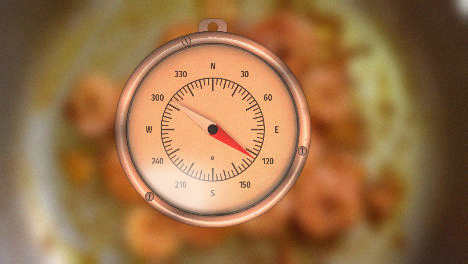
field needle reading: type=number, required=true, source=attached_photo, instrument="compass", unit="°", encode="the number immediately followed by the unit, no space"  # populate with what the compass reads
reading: 125°
